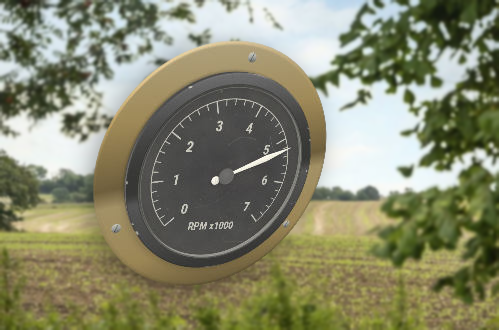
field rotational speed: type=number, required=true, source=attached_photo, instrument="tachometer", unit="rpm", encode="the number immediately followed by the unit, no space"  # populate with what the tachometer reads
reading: 5200rpm
